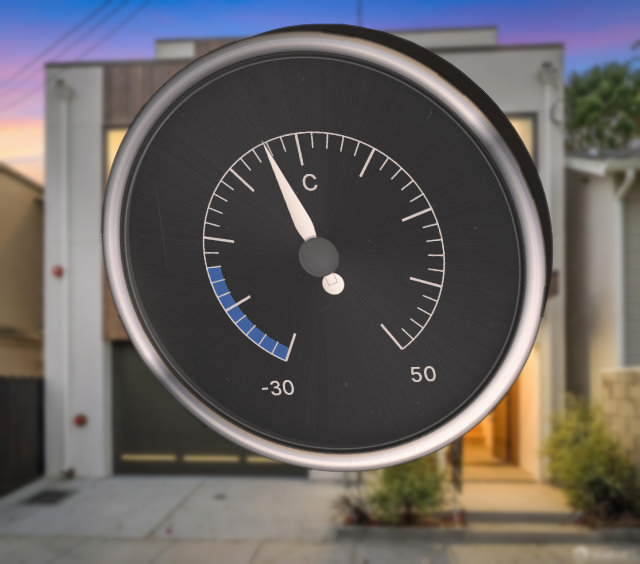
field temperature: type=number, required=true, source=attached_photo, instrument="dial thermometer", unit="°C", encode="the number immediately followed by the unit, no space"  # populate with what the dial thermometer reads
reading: 6°C
